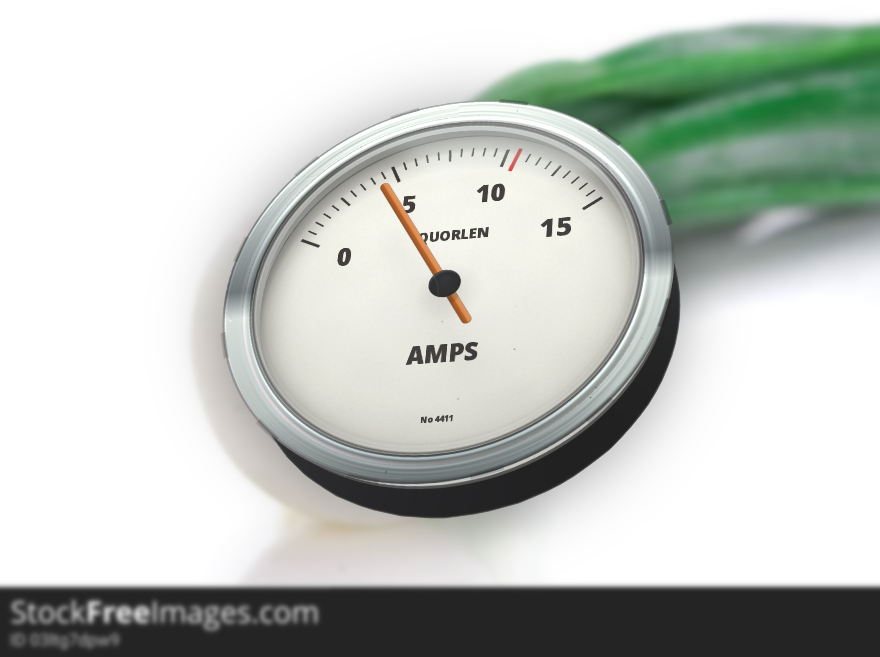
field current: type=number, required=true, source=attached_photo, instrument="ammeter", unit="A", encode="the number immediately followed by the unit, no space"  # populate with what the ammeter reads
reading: 4.25A
